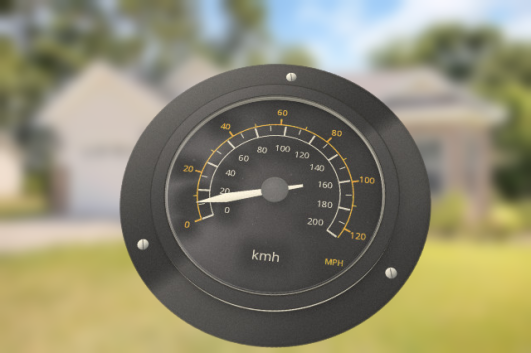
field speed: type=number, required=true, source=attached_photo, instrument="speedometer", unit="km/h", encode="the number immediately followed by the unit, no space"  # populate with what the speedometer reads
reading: 10km/h
